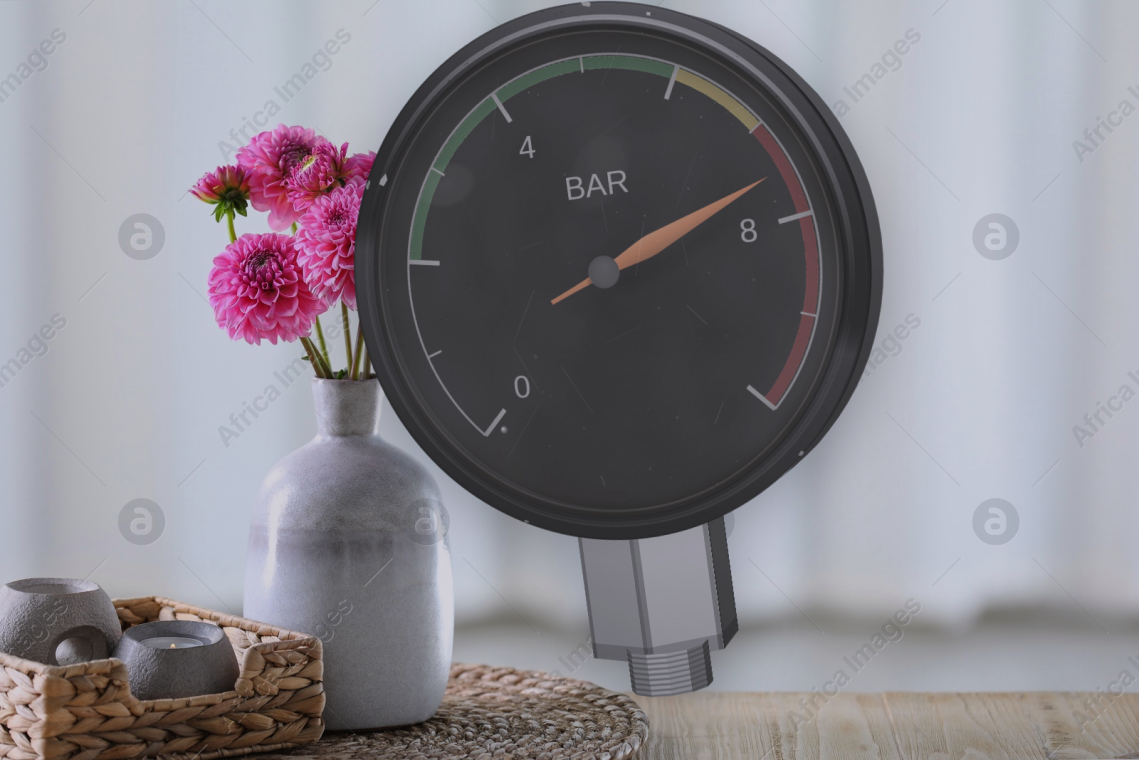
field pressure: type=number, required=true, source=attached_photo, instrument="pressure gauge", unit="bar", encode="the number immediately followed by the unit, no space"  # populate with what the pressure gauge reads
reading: 7.5bar
